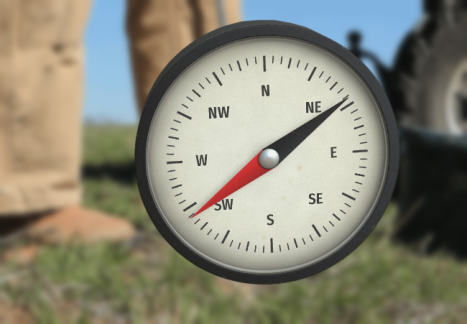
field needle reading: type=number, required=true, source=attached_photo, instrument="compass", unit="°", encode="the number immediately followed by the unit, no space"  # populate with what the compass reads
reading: 235°
